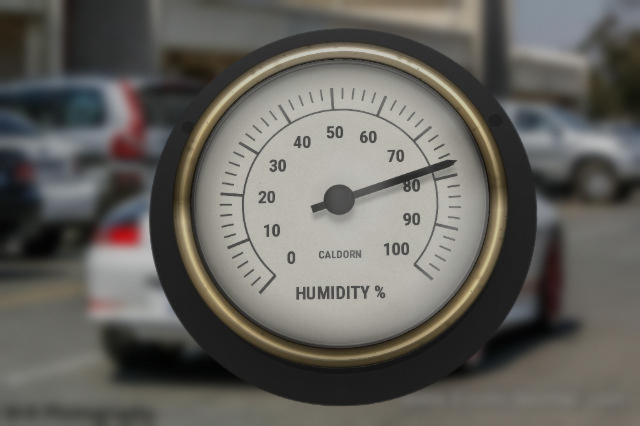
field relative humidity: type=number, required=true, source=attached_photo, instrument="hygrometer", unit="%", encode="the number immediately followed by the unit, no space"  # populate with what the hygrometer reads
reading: 78%
